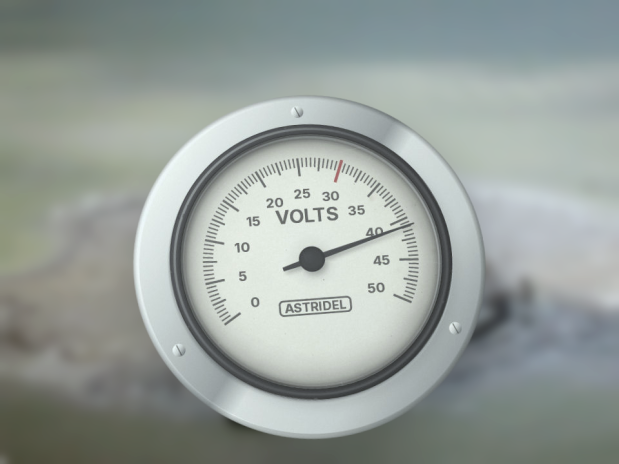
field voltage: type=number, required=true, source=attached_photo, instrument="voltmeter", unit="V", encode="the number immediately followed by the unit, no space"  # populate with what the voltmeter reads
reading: 41V
